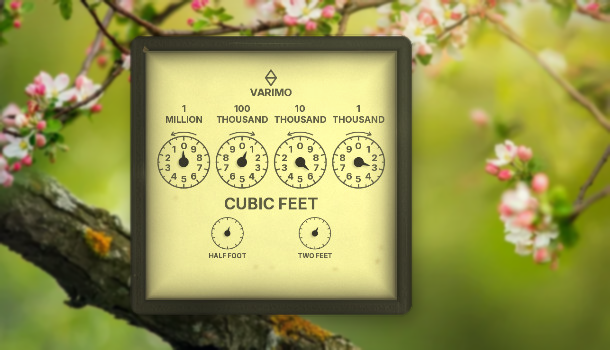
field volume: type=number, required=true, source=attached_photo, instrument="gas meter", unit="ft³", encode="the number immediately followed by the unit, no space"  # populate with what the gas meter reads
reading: 6300ft³
